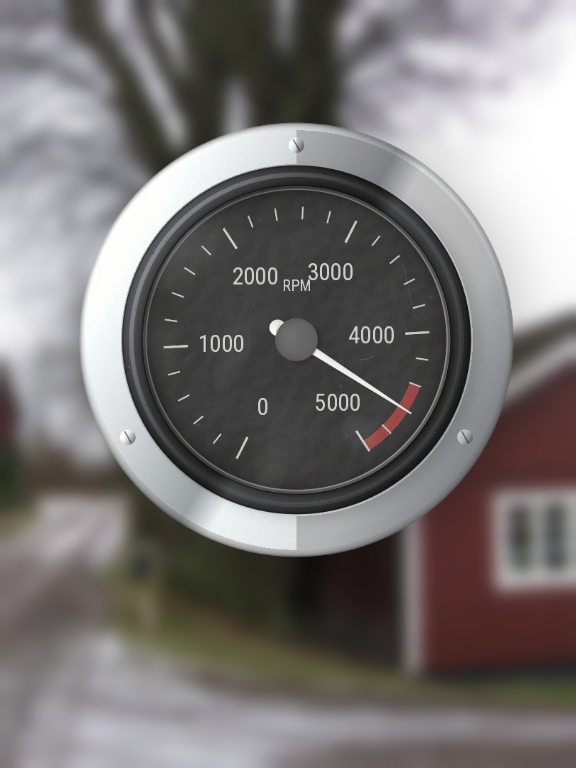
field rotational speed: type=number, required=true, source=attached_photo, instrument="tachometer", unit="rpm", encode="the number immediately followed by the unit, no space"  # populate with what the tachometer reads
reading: 4600rpm
